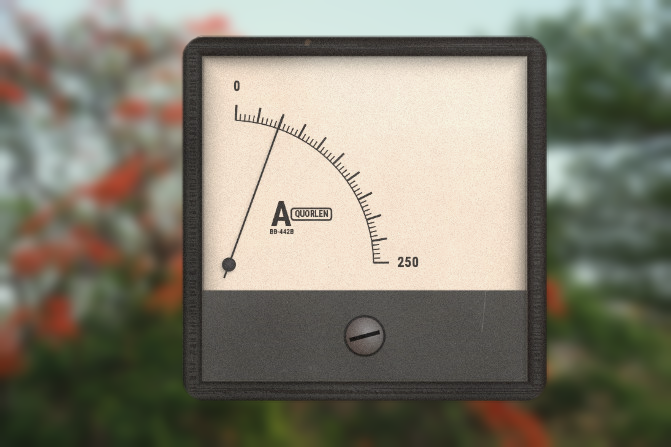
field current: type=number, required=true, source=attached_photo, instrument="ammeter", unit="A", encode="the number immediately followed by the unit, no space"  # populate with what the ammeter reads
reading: 50A
